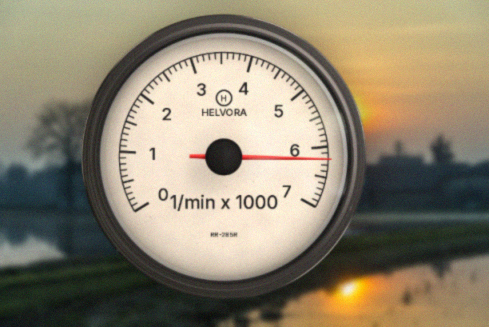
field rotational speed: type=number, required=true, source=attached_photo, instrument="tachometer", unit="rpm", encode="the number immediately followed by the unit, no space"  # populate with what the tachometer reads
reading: 6200rpm
